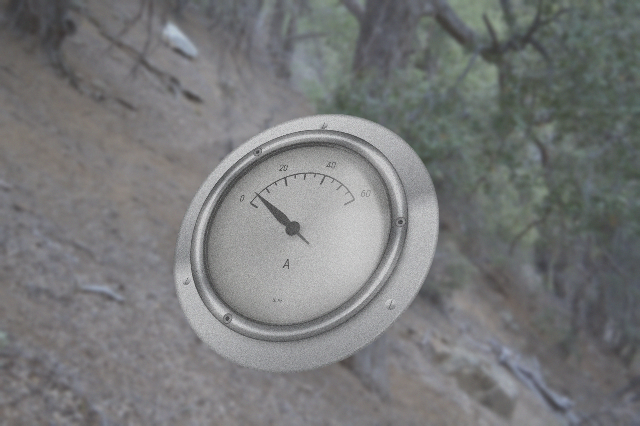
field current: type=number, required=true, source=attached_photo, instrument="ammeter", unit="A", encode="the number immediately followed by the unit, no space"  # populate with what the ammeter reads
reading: 5A
